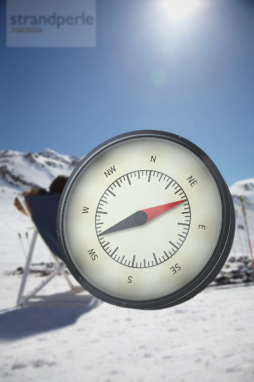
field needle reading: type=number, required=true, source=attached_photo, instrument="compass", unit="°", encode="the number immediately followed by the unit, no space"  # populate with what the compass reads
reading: 60°
